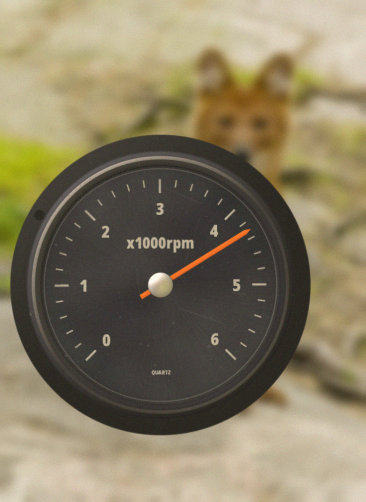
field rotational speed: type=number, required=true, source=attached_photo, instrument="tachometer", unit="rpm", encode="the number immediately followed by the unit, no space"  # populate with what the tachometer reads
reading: 4300rpm
